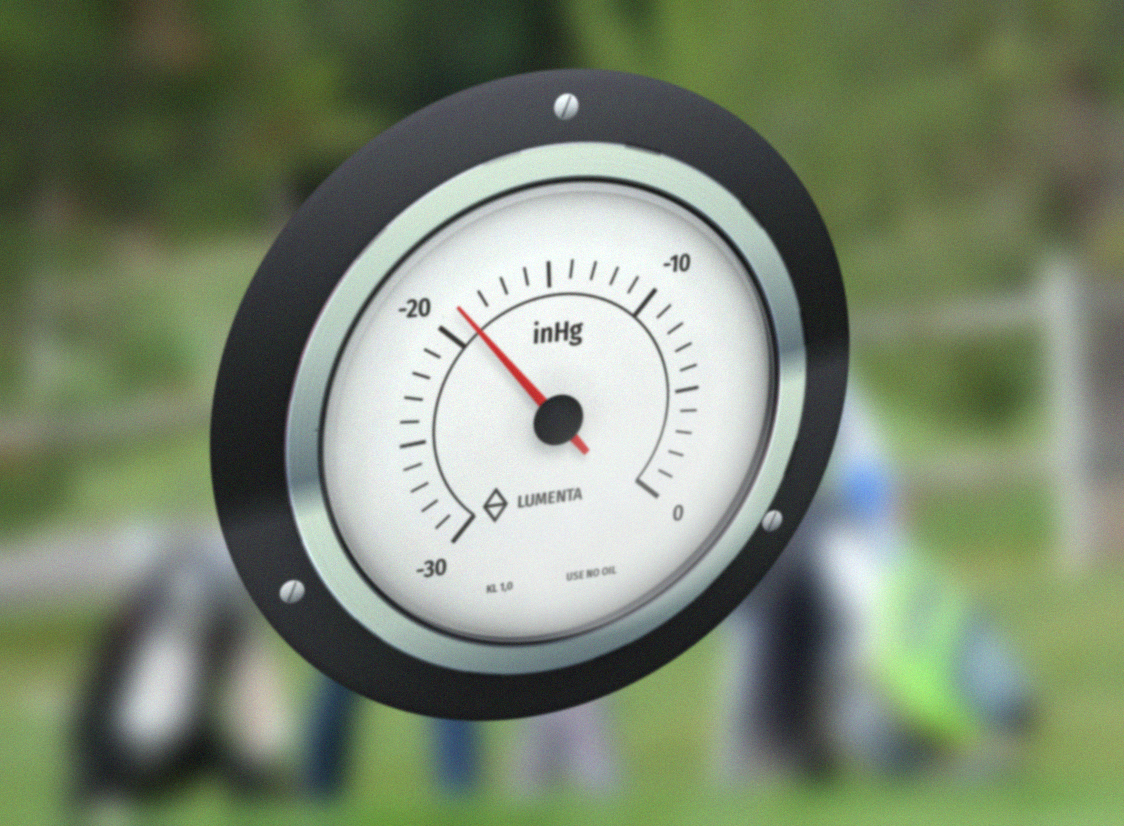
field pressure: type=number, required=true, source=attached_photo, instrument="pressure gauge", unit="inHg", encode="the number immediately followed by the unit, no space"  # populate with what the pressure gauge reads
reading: -19inHg
